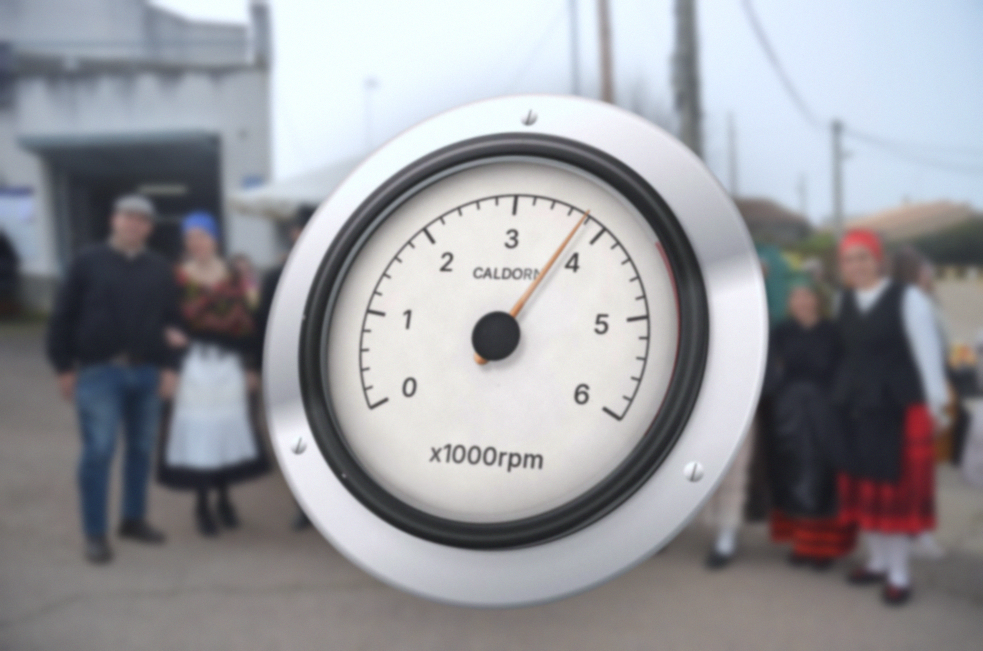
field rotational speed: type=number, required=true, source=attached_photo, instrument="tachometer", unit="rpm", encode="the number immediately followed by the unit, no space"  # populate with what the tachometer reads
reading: 3800rpm
